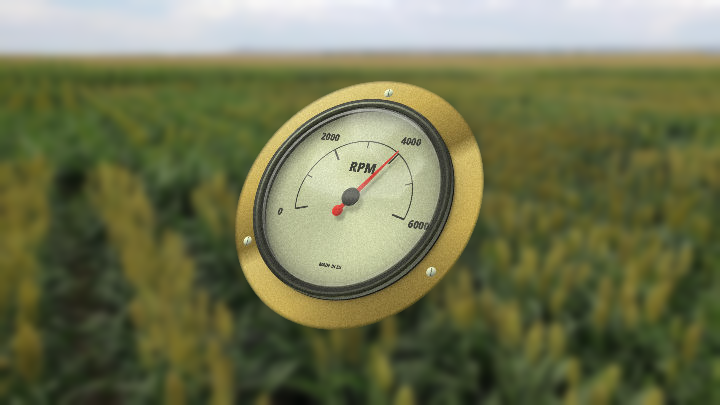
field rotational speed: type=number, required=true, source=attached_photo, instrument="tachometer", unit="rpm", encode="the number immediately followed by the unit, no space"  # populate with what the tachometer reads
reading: 4000rpm
